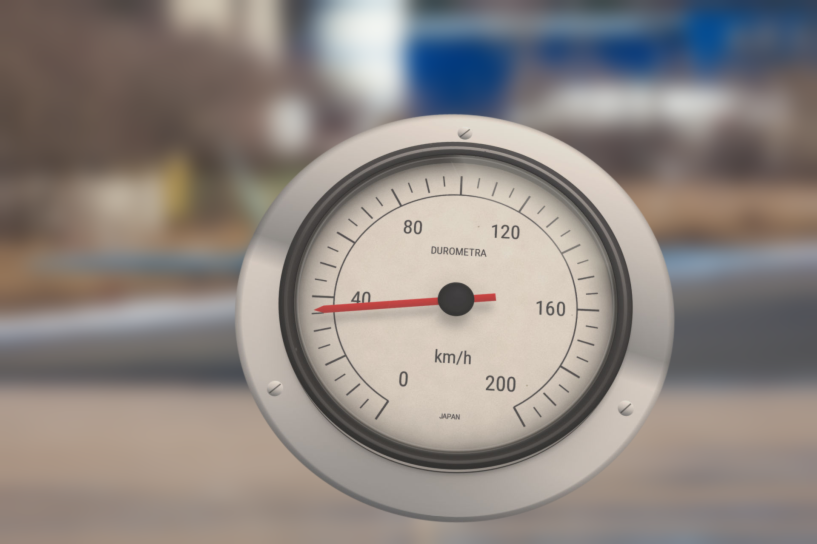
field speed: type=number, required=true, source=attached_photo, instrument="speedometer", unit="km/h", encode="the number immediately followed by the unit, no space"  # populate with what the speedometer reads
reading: 35km/h
